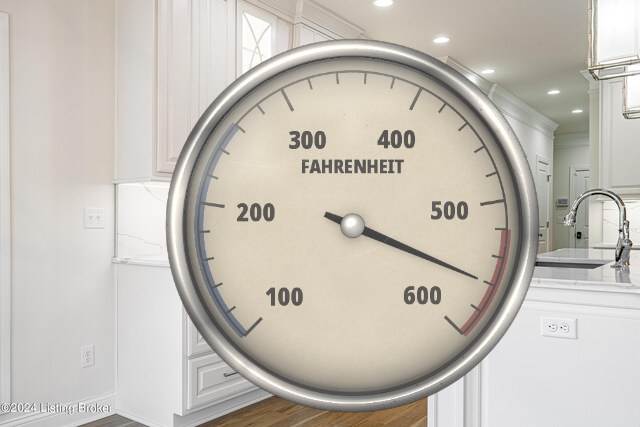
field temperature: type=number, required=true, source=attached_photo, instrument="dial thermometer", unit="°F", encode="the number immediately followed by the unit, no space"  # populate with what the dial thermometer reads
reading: 560°F
